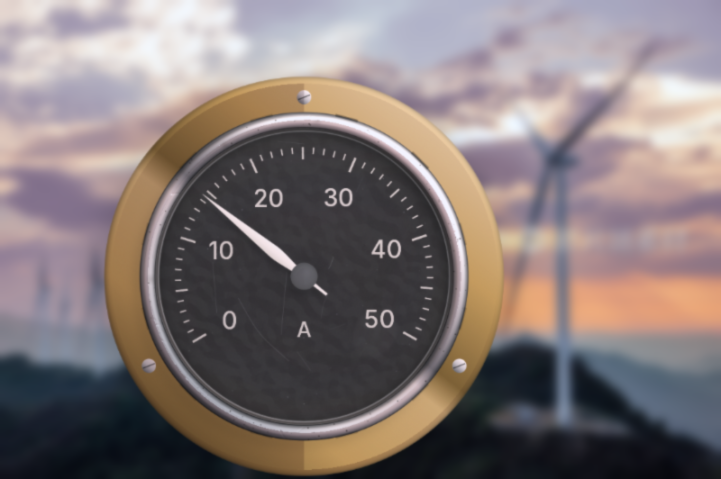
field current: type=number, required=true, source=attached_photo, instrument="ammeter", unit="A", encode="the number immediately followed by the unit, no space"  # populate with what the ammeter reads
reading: 14.5A
